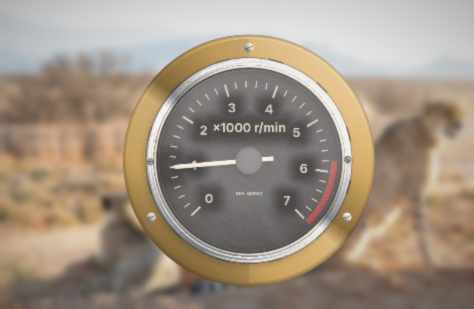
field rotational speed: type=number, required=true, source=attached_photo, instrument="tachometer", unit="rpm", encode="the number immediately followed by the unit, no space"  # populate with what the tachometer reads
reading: 1000rpm
